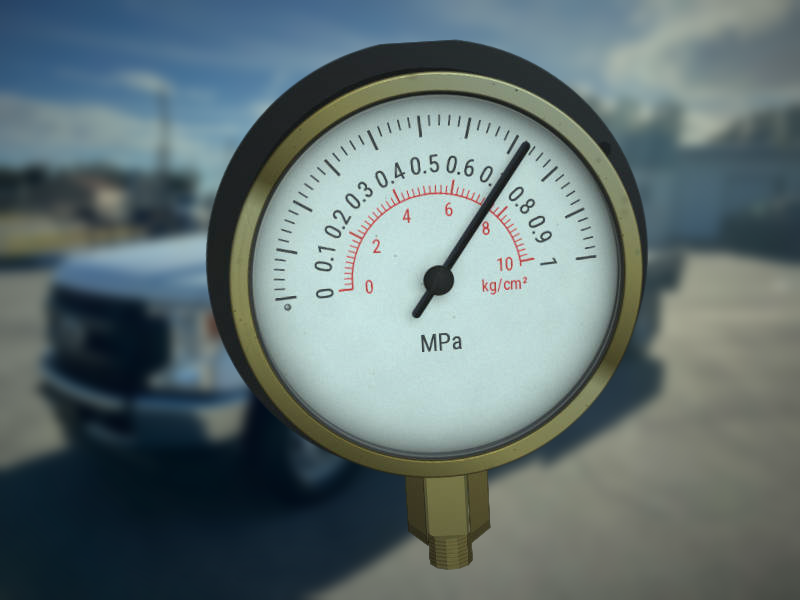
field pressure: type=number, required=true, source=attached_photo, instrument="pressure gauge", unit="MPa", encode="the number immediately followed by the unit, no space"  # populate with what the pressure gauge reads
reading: 0.72MPa
